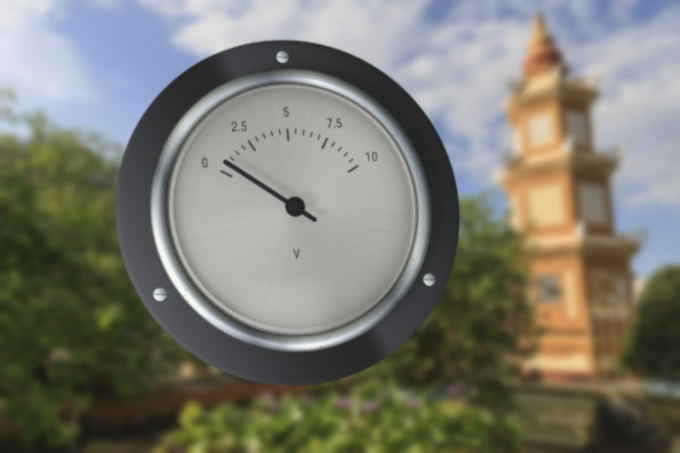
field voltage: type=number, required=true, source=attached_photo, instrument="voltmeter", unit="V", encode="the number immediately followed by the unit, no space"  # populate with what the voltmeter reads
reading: 0.5V
